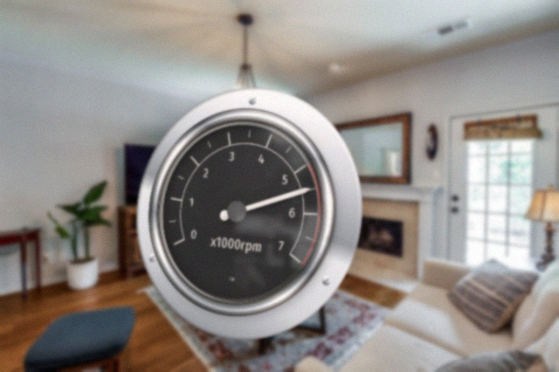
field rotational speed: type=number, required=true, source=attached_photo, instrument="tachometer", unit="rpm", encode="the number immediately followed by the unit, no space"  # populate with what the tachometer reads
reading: 5500rpm
